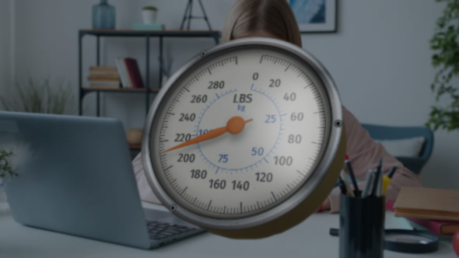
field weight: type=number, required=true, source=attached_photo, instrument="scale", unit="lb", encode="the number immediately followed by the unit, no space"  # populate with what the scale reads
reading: 210lb
